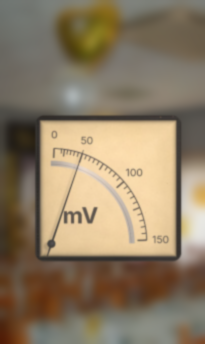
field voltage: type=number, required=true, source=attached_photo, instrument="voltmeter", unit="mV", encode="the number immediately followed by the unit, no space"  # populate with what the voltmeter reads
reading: 50mV
